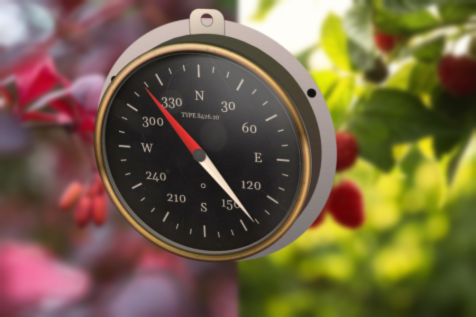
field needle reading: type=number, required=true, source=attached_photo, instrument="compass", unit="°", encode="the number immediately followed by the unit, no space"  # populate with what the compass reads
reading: 320°
